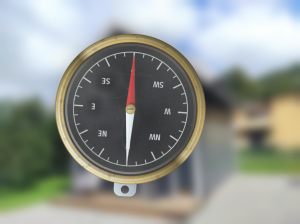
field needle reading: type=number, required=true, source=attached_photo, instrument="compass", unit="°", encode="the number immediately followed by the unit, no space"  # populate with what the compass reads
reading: 180°
